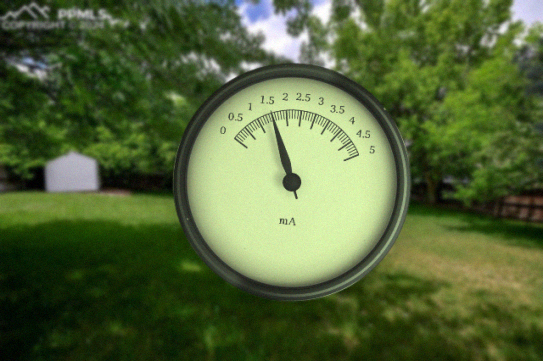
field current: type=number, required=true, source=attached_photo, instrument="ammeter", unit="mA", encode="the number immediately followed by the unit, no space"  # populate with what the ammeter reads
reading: 1.5mA
